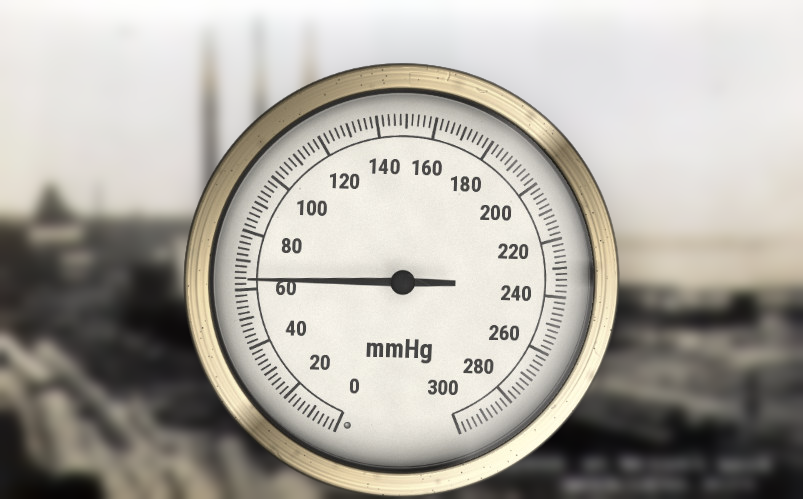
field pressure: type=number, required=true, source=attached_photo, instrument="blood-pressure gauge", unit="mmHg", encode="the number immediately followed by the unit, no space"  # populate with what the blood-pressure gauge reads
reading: 64mmHg
